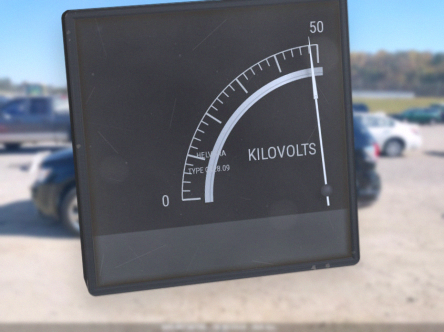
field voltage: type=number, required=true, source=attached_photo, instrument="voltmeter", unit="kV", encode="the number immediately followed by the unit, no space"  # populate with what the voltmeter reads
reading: 48kV
